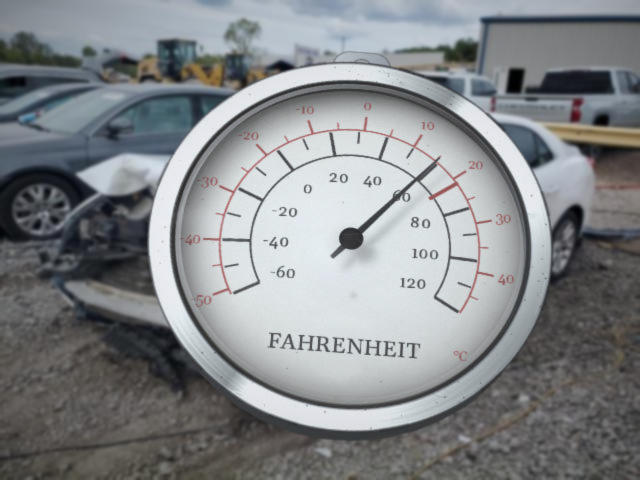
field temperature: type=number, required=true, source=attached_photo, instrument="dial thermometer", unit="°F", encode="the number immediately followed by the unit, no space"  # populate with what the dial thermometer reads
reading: 60°F
